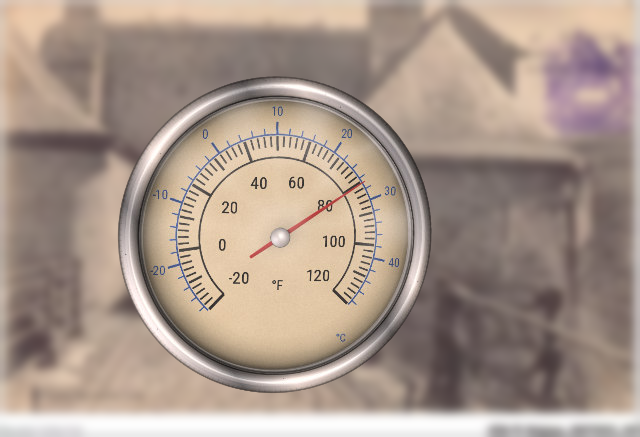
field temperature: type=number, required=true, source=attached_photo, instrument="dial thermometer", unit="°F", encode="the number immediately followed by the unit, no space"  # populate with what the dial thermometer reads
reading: 80°F
